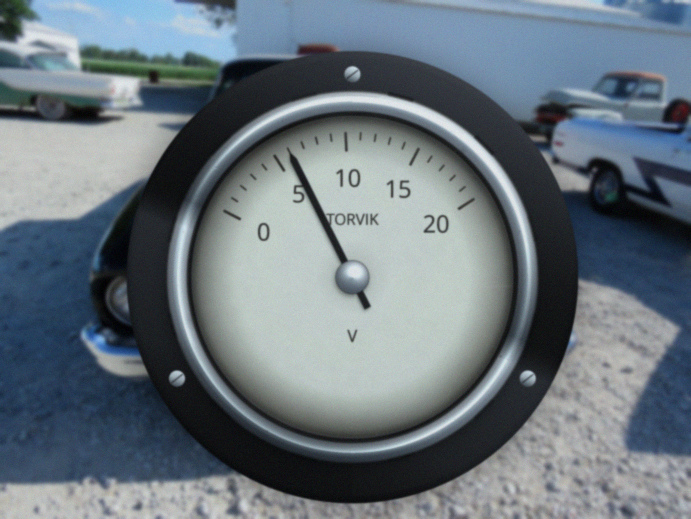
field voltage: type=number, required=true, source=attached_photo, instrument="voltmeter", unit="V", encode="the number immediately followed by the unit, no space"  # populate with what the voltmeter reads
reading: 6V
